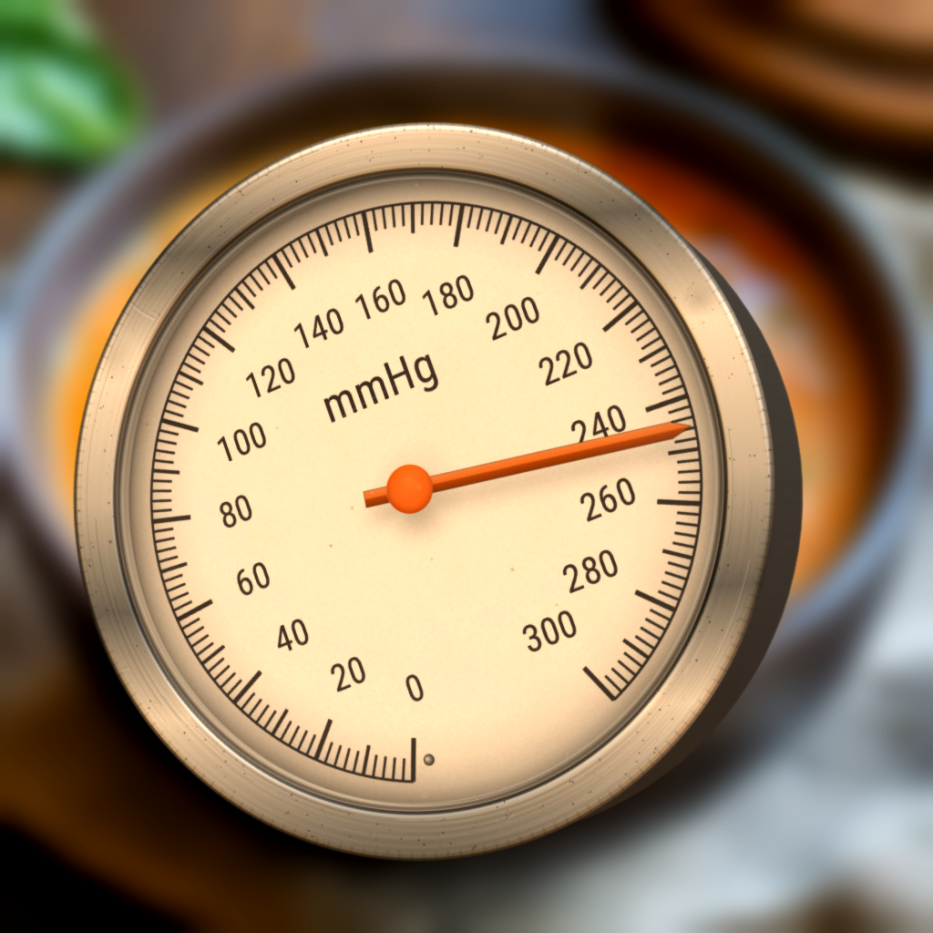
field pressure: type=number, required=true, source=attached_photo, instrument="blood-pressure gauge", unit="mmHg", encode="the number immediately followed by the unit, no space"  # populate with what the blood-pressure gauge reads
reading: 246mmHg
